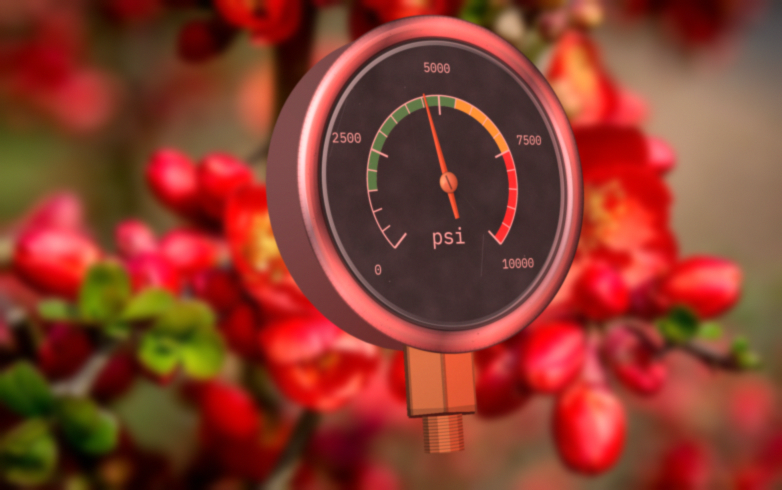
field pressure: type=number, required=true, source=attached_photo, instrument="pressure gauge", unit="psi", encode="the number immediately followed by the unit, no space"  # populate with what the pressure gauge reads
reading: 4500psi
